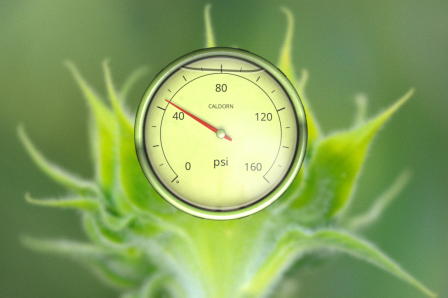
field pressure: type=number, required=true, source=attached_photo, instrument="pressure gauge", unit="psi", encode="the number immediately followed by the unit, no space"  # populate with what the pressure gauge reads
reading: 45psi
